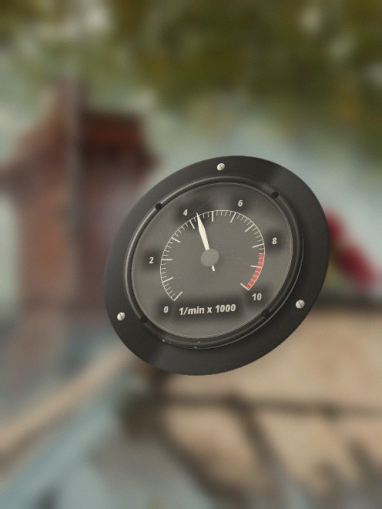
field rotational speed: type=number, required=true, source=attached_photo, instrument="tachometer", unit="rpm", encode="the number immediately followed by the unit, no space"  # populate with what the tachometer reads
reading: 4400rpm
